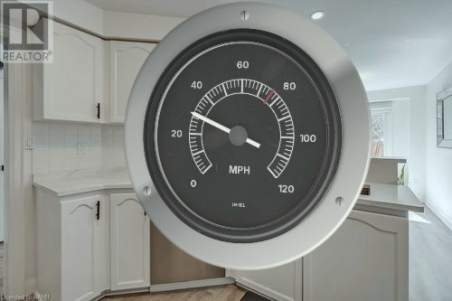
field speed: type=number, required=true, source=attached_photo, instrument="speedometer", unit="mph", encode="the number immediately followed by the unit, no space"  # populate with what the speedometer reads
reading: 30mph
